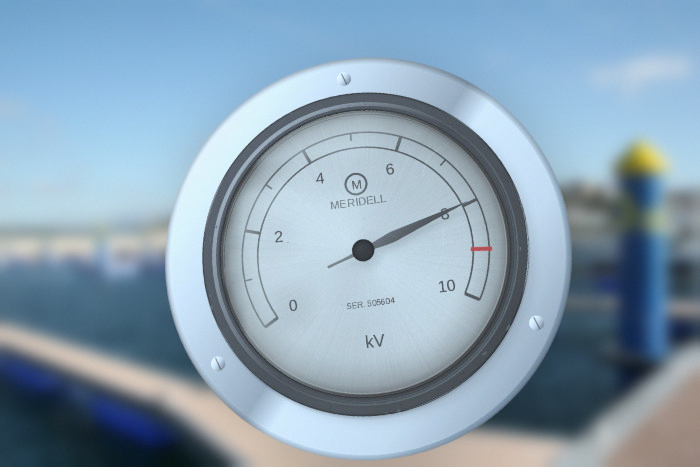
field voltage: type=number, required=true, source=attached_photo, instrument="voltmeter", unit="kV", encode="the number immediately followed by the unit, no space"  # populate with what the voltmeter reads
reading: 8kV
